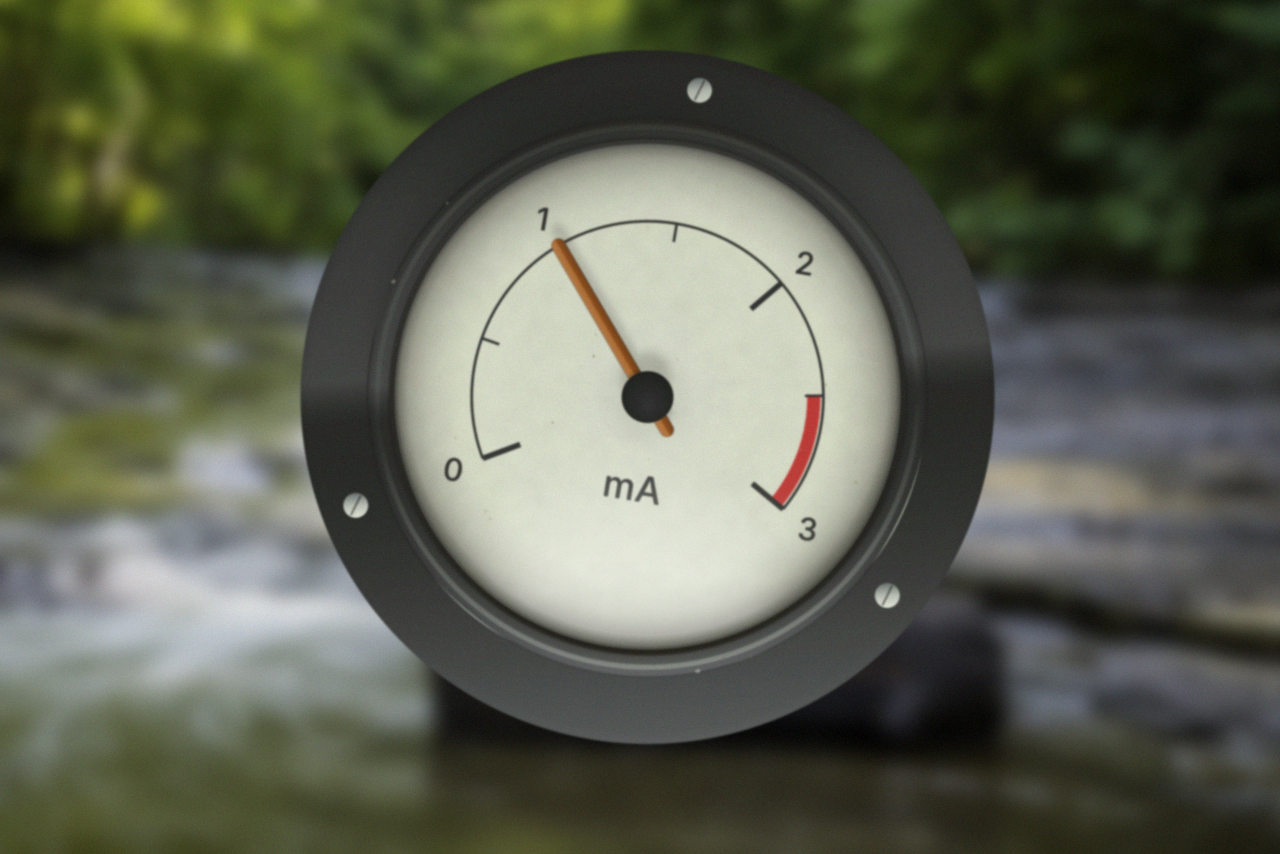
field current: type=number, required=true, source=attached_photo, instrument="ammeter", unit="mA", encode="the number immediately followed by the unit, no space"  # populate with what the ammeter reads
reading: 1mA
